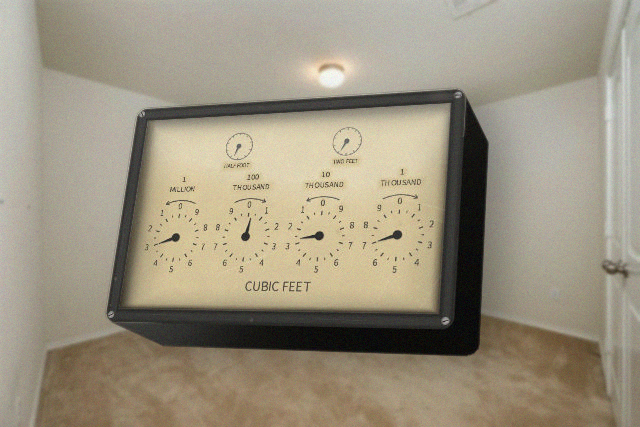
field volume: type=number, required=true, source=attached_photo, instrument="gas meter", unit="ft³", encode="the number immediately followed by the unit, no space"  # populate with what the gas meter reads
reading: 302700ft³
